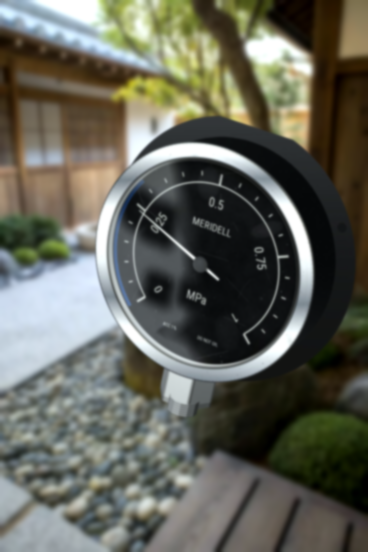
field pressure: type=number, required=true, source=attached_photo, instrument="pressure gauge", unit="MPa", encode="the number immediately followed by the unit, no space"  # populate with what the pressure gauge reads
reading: 0.25MPa
